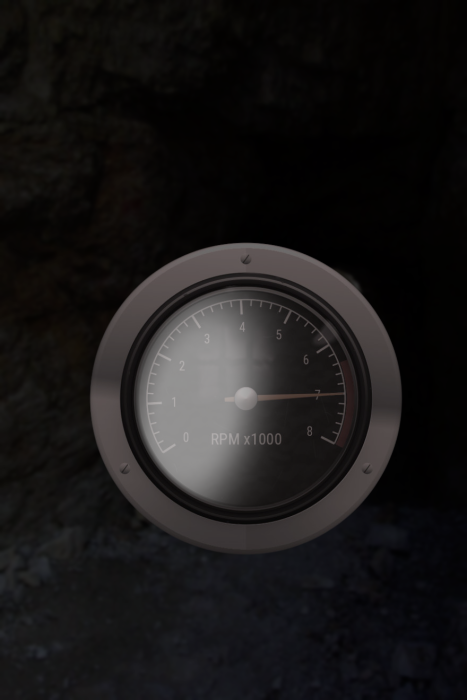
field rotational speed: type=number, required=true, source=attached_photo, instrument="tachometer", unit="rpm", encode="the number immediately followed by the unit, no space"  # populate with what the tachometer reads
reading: 7000rpm
